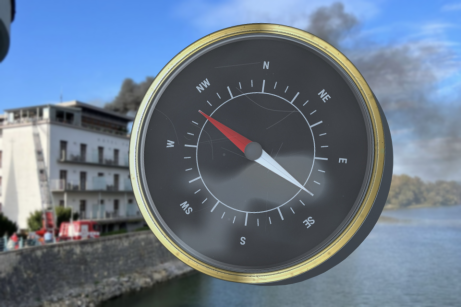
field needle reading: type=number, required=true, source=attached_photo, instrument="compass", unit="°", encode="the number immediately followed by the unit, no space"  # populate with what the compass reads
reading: 300°
